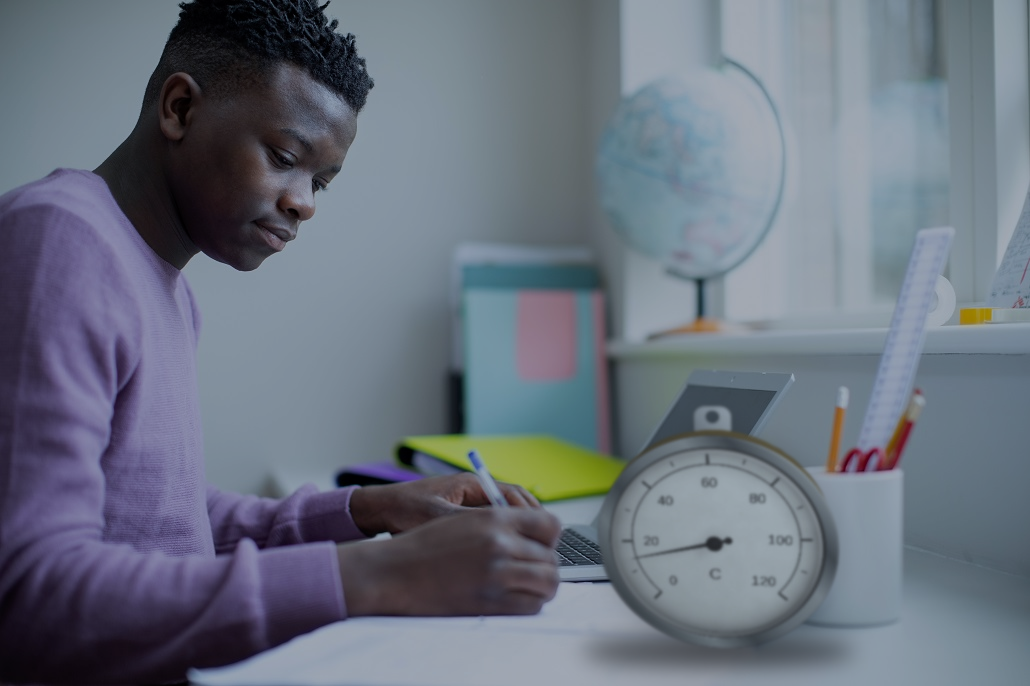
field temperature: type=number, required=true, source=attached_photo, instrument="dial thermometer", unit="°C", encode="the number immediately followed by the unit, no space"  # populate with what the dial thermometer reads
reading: 15°C
